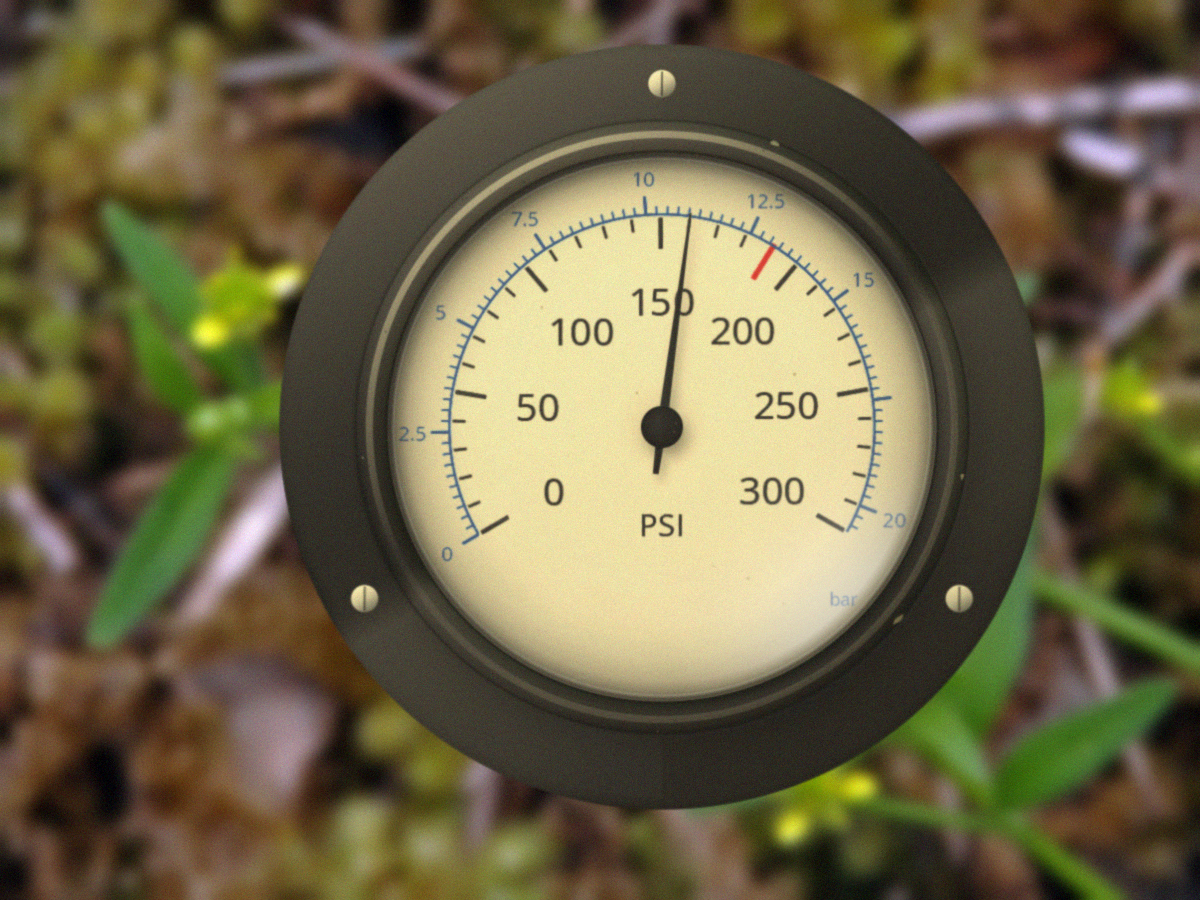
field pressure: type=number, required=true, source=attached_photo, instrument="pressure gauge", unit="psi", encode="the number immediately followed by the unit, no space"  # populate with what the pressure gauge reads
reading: 160psi
